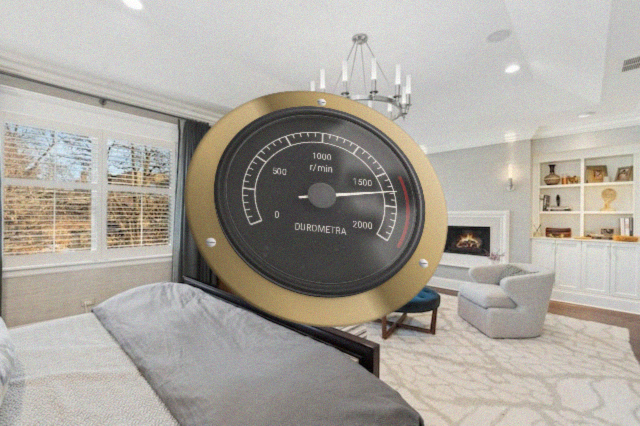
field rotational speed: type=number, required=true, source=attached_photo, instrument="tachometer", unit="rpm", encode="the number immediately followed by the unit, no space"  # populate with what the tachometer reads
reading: 1650rpm
